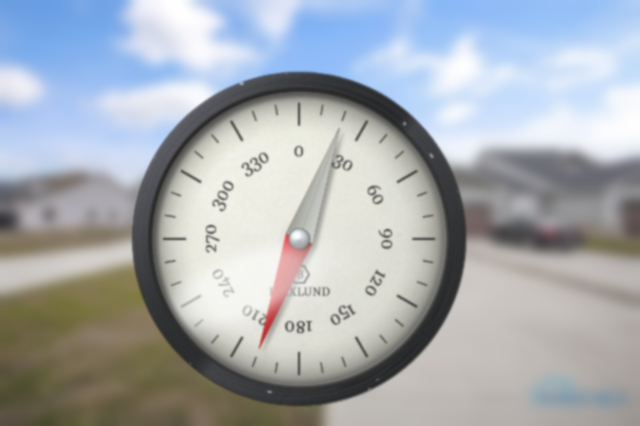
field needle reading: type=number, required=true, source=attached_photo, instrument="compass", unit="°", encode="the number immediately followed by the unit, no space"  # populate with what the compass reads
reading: 200°
